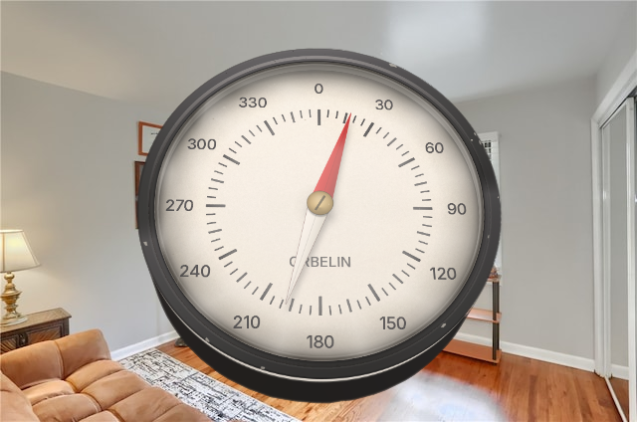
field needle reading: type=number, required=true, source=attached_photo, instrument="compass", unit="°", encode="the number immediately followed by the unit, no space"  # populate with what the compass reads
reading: 17.5°
